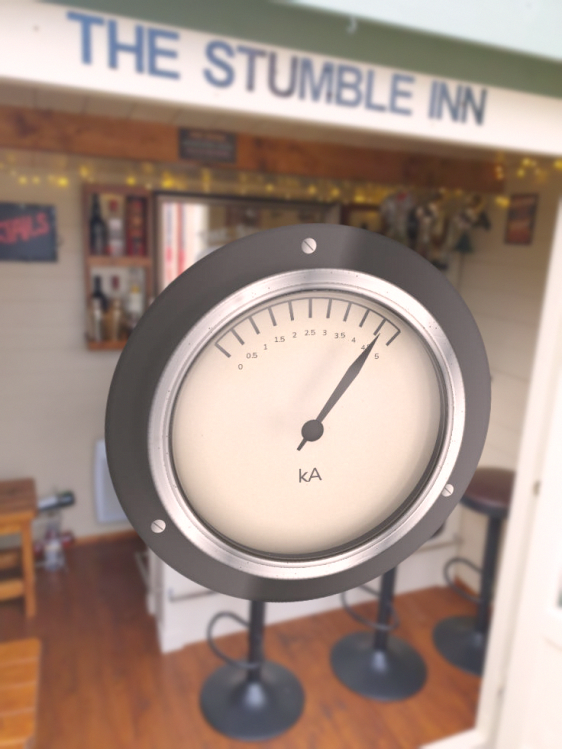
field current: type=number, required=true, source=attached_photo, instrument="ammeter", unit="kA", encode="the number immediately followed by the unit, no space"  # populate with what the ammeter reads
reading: 4.5kA
